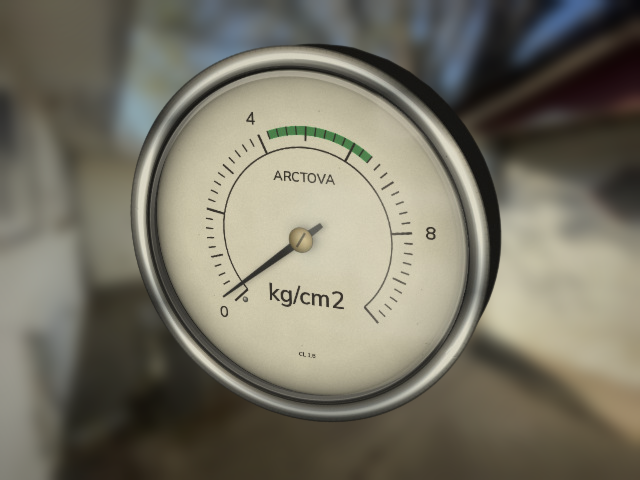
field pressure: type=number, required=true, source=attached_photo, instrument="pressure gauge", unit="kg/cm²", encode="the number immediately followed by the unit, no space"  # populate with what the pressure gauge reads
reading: 0.2kg/cm²
